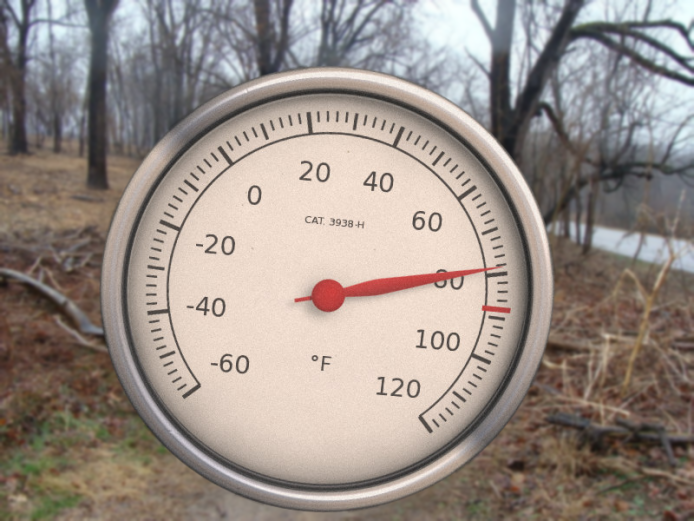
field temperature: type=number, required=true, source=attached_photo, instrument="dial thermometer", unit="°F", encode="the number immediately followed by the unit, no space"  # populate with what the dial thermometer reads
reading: 78°F
